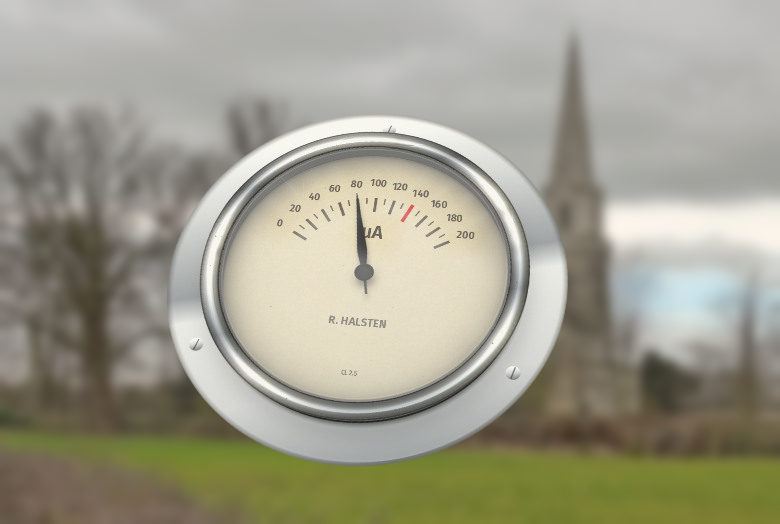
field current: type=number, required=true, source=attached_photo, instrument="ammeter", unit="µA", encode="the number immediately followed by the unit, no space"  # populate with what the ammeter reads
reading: 80µA
